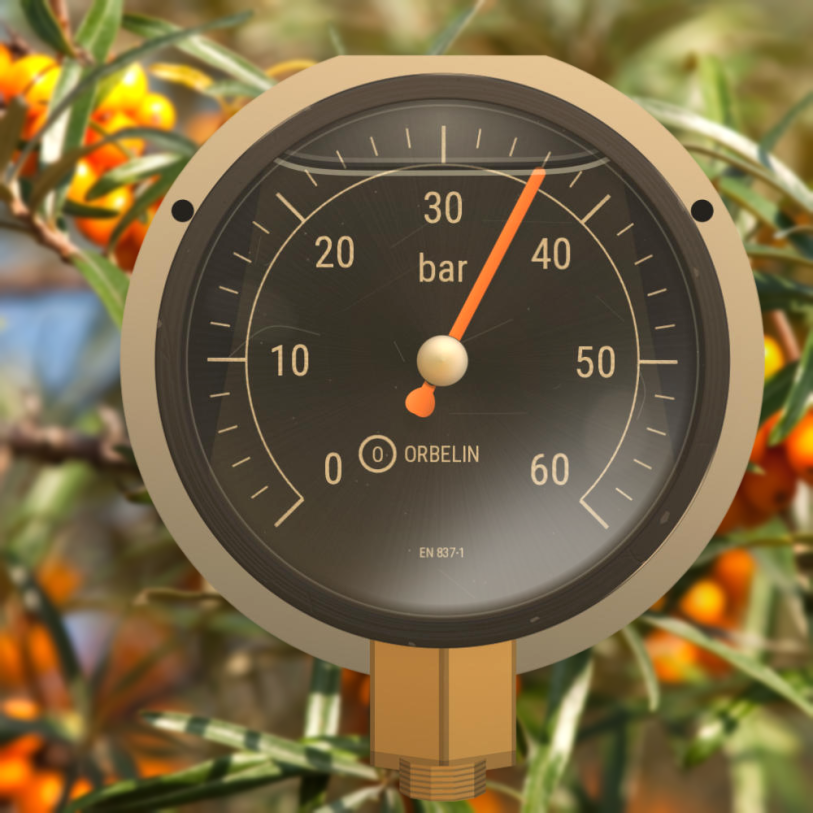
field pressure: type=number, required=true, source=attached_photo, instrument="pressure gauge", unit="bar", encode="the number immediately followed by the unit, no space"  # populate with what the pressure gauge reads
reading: 36bar
